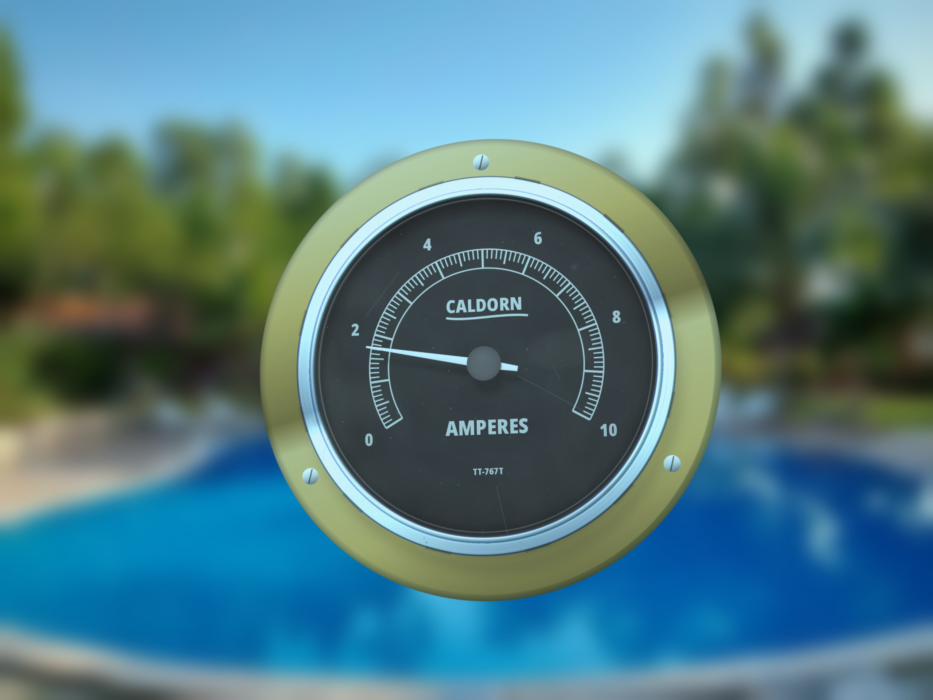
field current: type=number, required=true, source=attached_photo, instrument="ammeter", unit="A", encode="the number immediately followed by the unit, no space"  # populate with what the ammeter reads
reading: 1.7A
